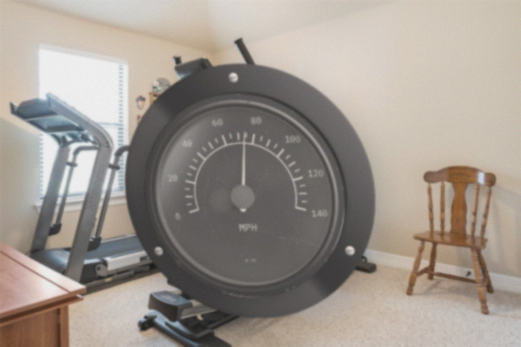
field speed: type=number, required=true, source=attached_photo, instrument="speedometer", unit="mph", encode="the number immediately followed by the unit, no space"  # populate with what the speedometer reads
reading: 75mph
